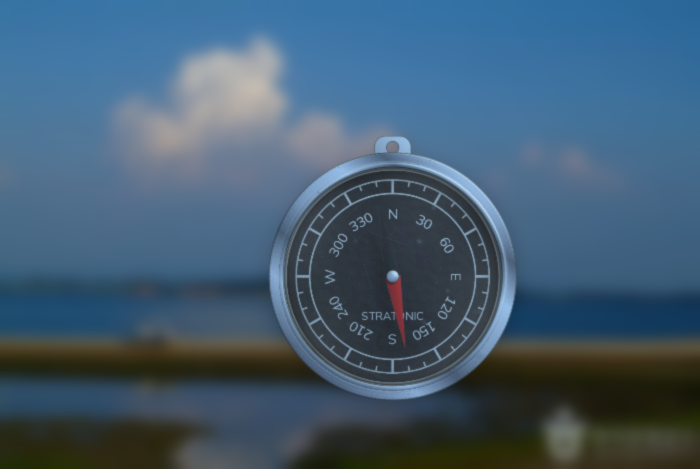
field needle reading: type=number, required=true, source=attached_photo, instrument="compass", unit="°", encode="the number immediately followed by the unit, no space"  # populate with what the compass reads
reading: 170°
